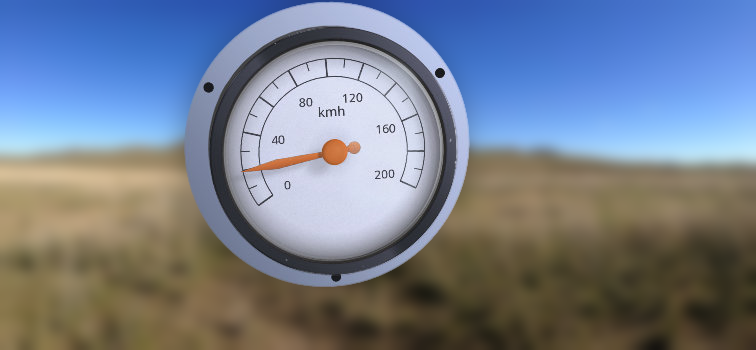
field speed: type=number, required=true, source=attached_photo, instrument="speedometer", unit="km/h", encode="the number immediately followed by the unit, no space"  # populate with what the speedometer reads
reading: 20km/h
